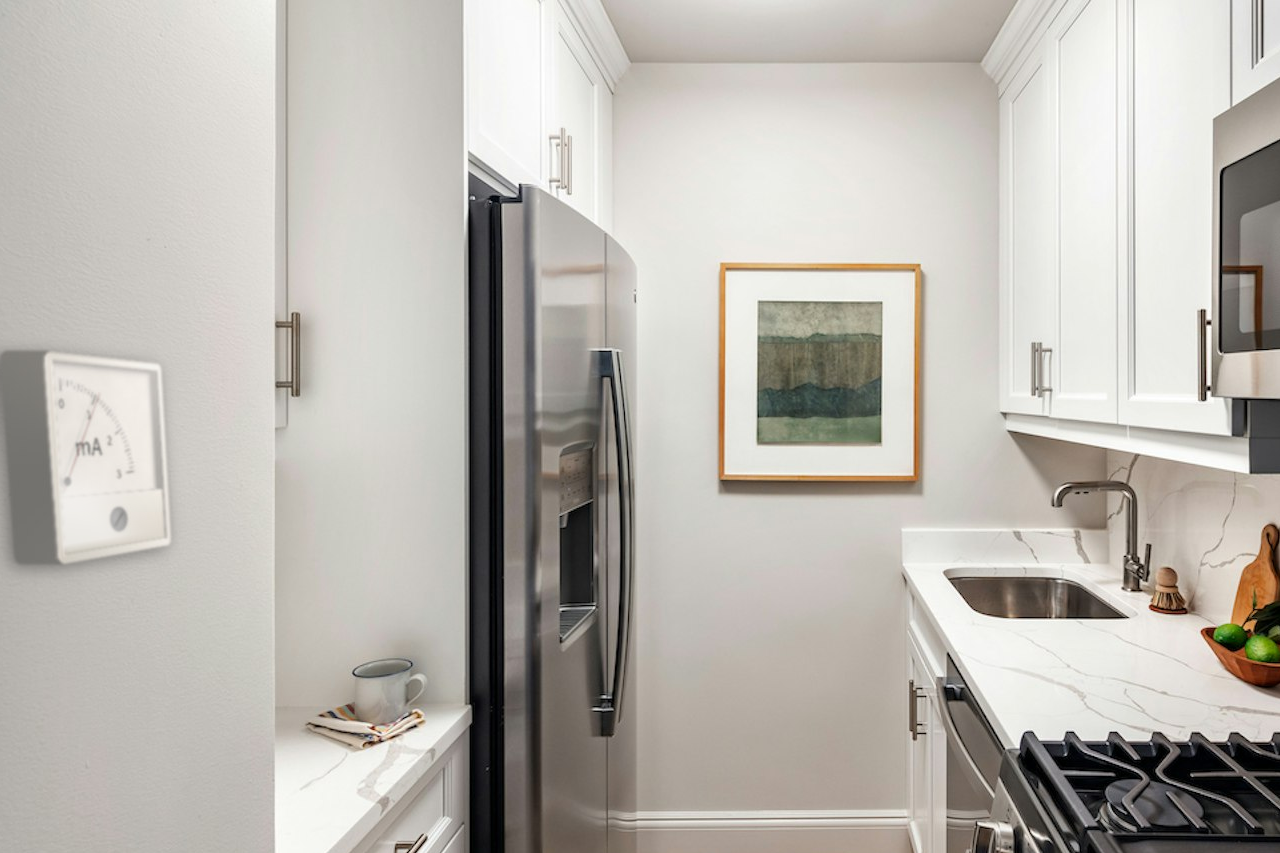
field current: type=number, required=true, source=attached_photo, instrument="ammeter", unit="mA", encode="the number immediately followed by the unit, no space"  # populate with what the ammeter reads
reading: 1mA
